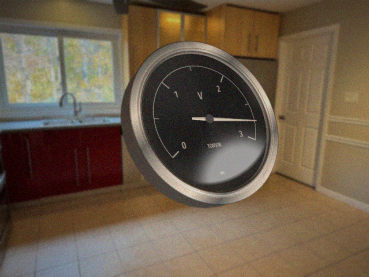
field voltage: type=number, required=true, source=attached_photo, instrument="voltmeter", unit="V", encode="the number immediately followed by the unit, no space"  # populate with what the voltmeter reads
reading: 2.75V
